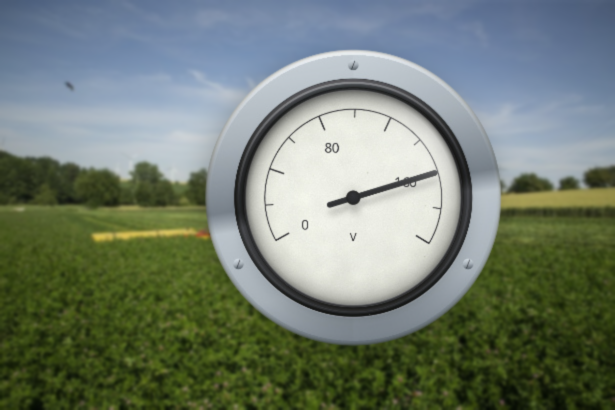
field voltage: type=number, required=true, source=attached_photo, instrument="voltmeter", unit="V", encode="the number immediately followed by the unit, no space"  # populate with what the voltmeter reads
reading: 160V
